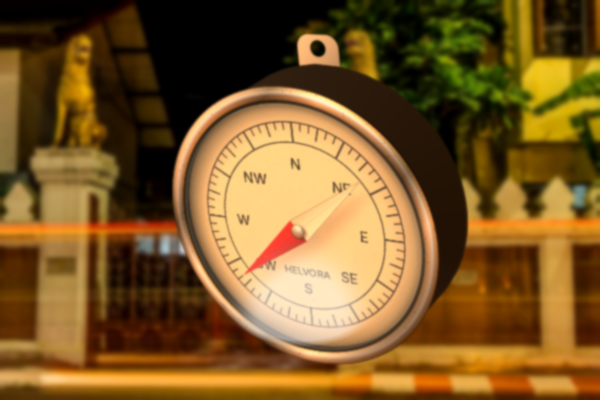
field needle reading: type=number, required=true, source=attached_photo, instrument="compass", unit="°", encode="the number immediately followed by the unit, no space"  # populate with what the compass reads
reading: 230°
